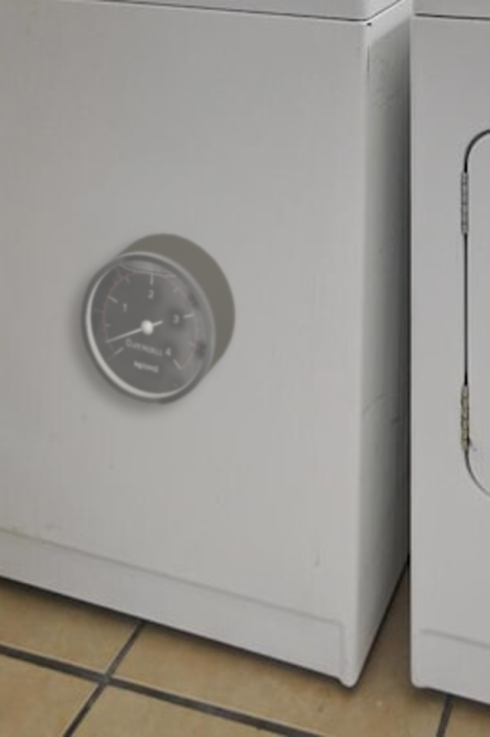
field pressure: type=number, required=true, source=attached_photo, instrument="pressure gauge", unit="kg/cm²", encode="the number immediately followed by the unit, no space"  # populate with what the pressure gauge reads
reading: 0.25kg/cm²
